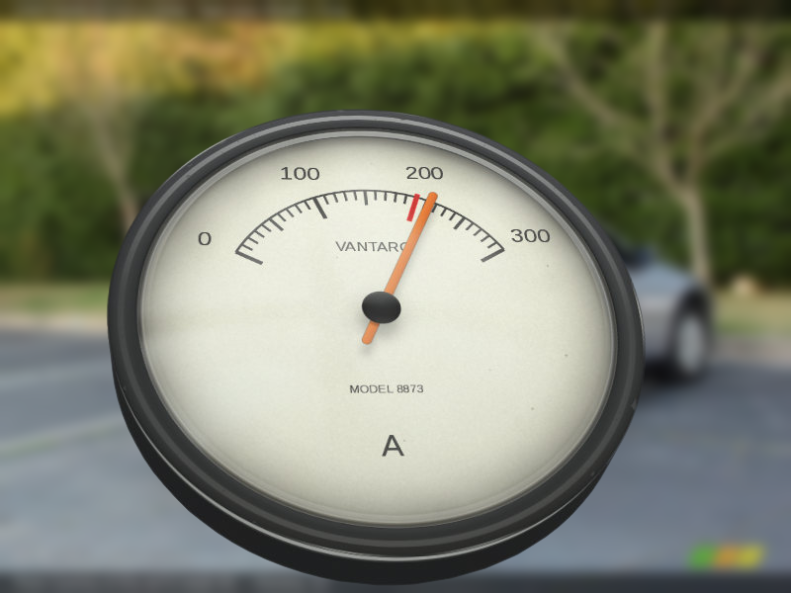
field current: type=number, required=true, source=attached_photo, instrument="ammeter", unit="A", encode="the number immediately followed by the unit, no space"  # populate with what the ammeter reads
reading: 215A
